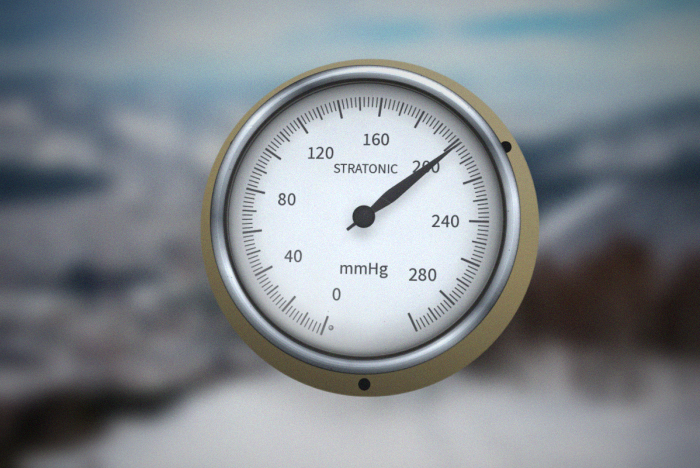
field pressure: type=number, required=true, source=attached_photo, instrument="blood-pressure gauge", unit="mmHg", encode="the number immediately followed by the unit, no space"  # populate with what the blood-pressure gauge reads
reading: 202mmHg
